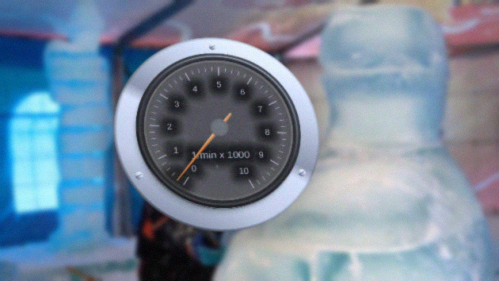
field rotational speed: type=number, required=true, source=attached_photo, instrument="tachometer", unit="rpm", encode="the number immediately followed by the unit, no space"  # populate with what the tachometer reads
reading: 200rpm
